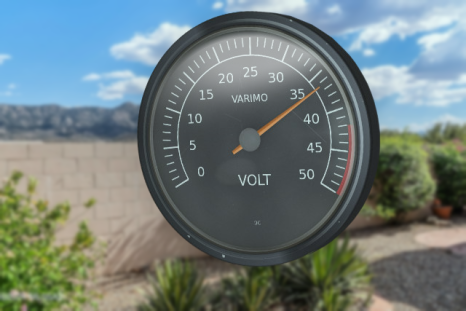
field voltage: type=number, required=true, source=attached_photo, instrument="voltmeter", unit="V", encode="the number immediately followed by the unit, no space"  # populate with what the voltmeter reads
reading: 36.5V
